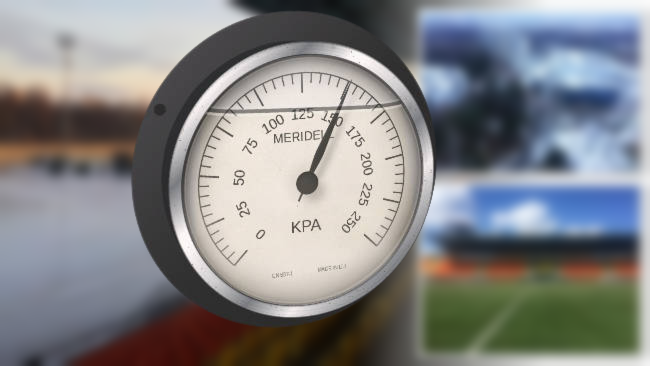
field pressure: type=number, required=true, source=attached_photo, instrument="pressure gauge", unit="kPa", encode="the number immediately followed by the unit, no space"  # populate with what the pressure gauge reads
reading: 150kPa
